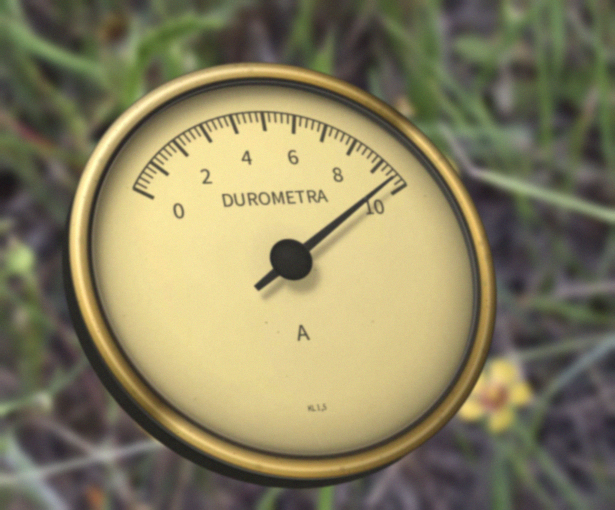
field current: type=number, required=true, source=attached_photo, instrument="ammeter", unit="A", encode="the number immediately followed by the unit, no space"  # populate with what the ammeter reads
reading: 9.6A
